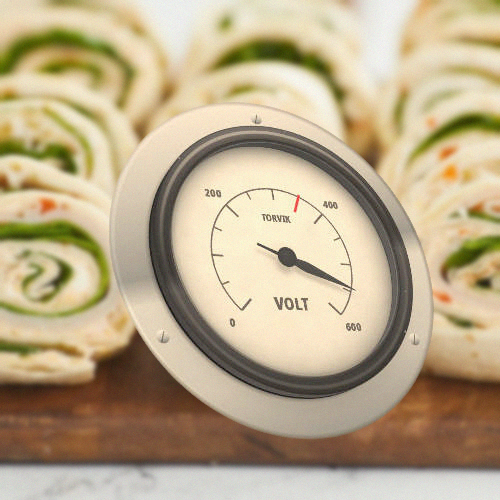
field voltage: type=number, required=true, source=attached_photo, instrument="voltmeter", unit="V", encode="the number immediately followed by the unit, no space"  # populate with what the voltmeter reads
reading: 550V
